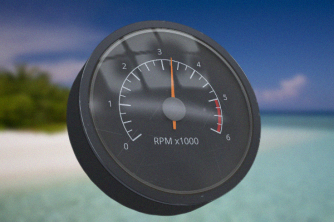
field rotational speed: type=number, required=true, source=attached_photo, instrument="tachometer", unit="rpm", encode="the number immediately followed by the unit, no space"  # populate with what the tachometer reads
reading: 3250rpm
